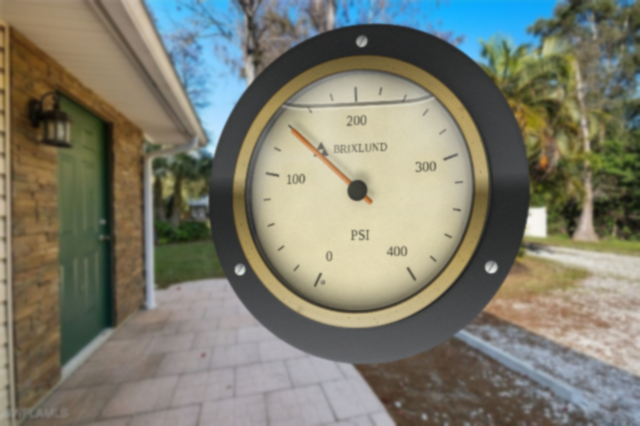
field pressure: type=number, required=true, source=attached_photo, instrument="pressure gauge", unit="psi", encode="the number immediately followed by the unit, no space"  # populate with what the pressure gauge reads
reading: 140psi
